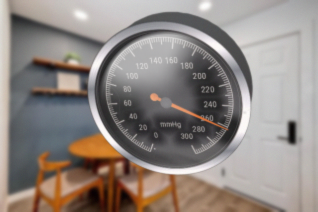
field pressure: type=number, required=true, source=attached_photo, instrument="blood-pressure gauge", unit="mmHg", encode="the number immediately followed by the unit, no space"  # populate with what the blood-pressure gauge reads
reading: 260mmHg
